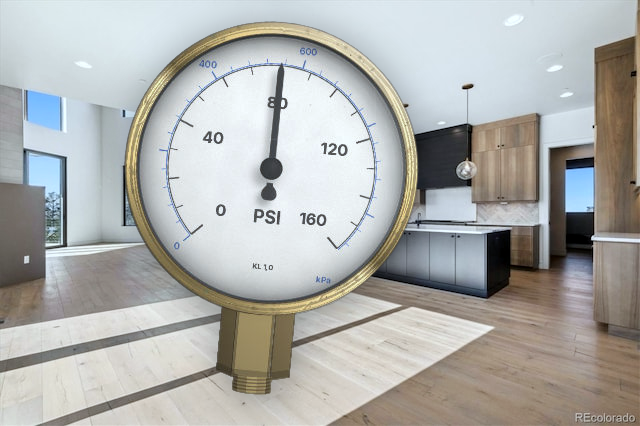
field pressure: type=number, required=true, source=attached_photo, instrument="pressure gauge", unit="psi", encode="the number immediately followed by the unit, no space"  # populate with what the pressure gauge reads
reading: 80psi
